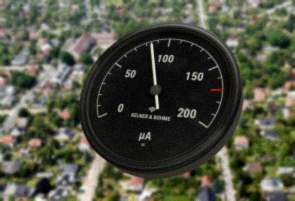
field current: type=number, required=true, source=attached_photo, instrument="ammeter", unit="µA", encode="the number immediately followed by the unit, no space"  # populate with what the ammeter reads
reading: 85µA
